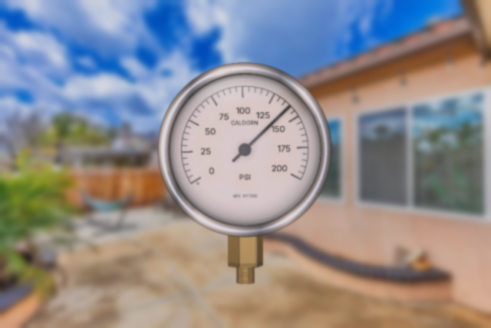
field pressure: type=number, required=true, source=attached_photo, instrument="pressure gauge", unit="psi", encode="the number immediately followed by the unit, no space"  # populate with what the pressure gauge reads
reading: 140psi
